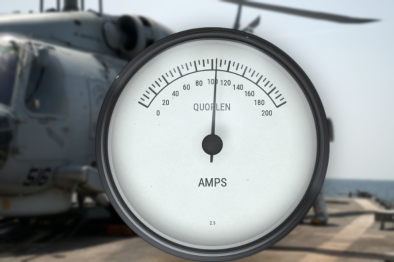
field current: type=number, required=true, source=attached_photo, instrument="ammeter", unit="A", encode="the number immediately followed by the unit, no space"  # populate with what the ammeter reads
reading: 105A
